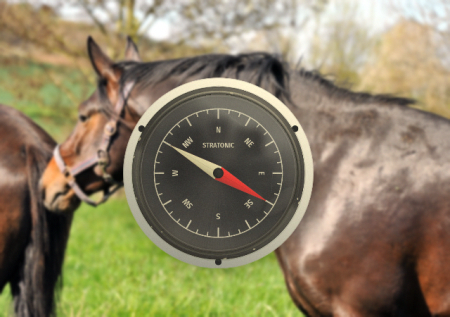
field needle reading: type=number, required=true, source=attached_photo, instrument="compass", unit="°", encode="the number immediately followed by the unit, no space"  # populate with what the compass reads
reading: 120°
